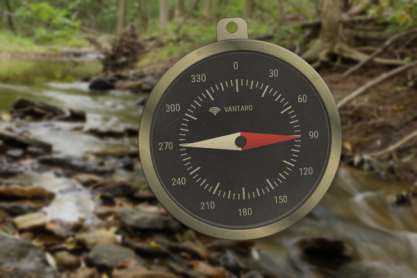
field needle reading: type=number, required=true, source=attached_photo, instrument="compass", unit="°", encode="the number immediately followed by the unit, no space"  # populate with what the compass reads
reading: 90°
